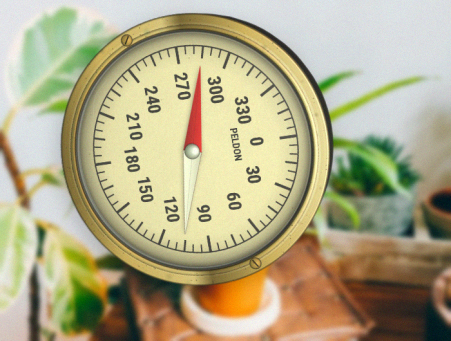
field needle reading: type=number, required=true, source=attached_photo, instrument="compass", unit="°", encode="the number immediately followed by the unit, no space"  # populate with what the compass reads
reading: 285°
